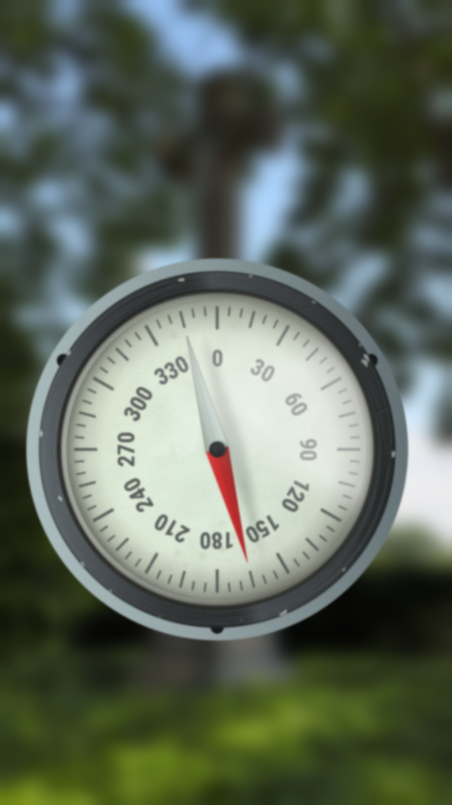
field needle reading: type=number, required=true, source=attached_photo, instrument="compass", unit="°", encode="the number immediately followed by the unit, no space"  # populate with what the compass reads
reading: 165°
